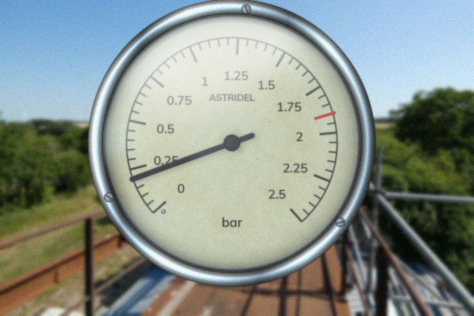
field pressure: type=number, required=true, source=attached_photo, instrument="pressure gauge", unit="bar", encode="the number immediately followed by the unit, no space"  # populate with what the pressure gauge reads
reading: 0.2bar
